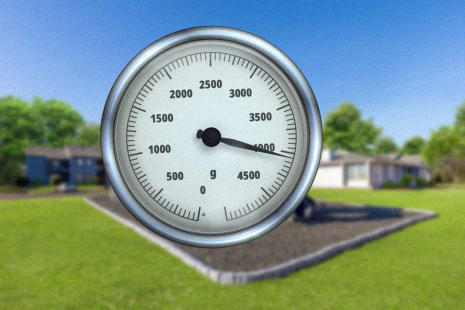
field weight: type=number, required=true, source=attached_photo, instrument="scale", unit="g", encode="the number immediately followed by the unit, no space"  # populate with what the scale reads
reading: 4050g
